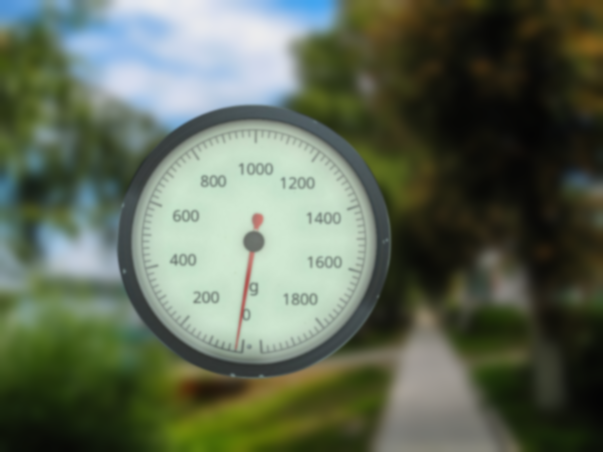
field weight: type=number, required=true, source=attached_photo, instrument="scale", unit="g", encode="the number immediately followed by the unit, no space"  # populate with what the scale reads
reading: 20g
